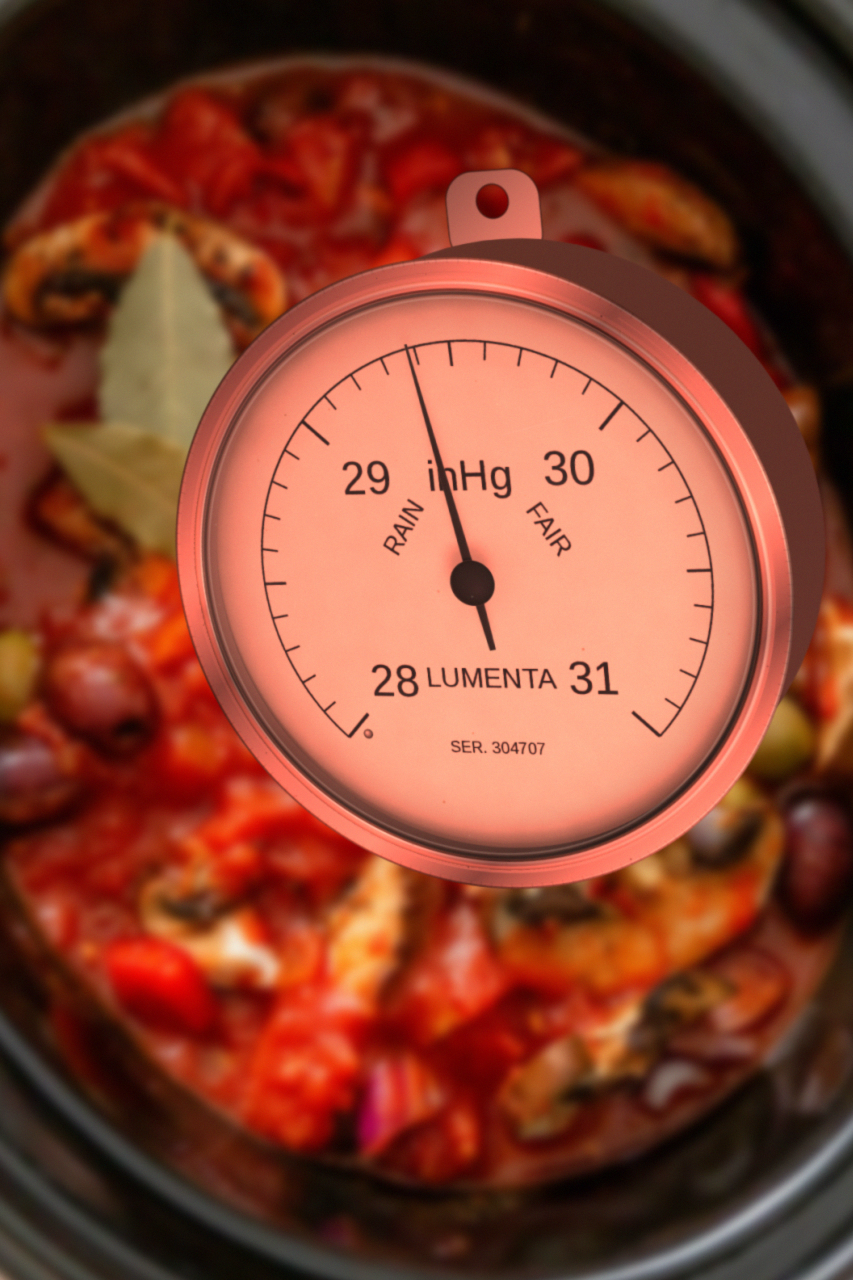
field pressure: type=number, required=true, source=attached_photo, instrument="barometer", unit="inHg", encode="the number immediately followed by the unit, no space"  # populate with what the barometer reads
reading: 29.4inHg
